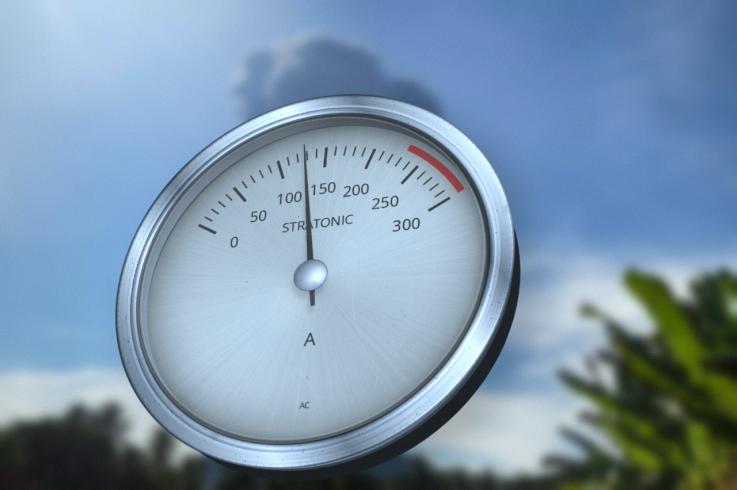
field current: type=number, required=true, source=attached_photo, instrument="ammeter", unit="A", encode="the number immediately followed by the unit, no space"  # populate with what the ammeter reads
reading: 130A
